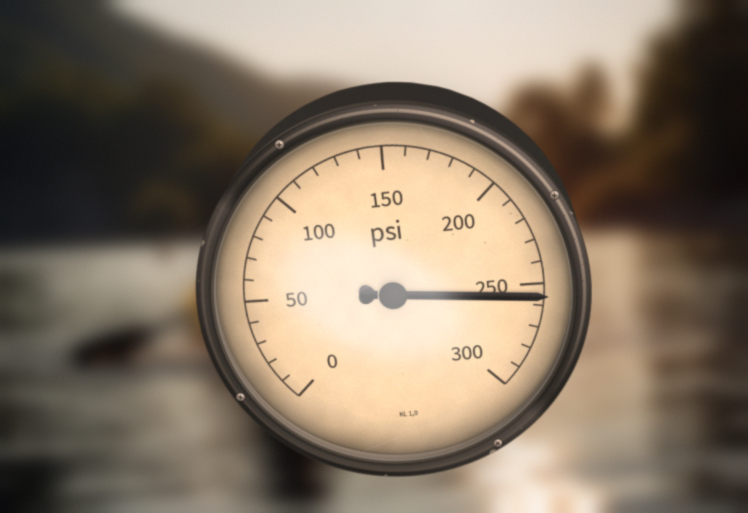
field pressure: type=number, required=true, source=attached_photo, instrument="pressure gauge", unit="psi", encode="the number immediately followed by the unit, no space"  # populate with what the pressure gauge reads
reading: 255psi
